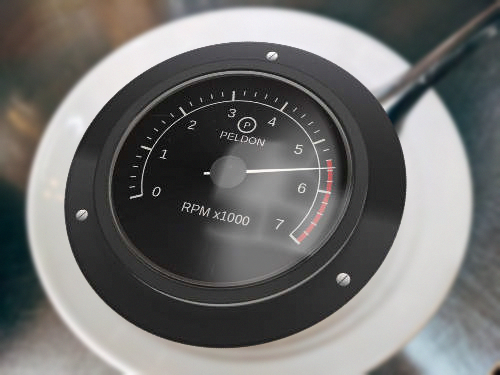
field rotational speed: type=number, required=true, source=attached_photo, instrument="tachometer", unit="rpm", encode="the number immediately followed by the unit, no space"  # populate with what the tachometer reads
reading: 5600rpm
